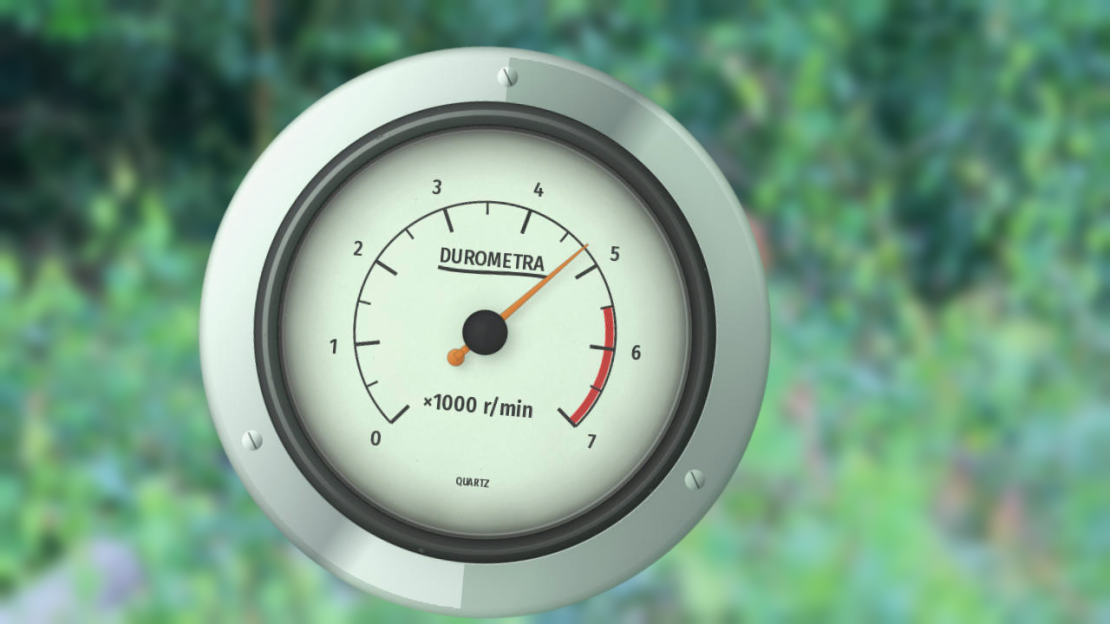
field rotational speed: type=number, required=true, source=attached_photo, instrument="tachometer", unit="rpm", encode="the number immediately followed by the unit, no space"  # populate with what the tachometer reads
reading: 4750rpm
